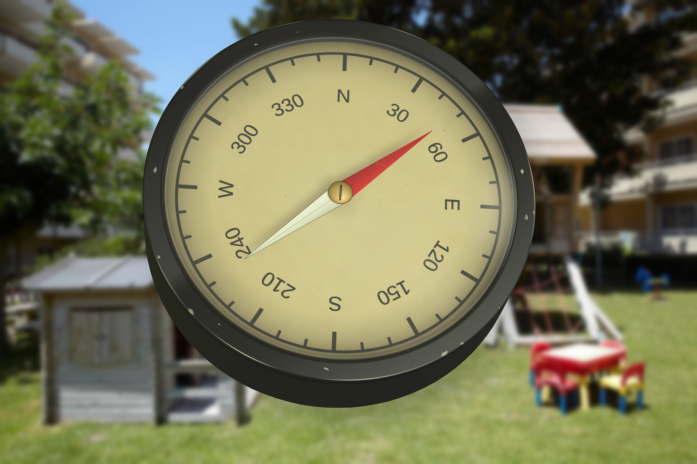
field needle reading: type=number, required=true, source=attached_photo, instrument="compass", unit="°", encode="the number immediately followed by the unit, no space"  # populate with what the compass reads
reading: 50°
